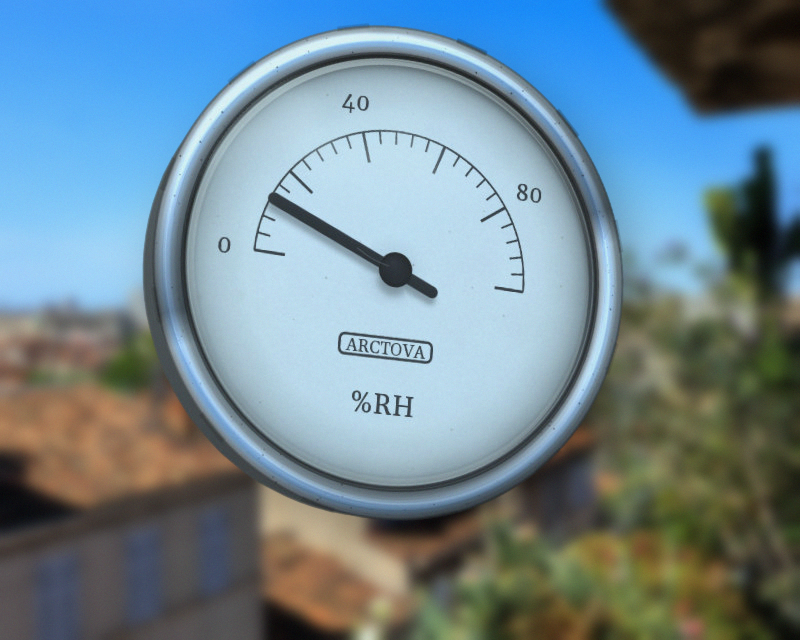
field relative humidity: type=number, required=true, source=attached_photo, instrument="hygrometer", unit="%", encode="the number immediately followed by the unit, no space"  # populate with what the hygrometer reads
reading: 12%
